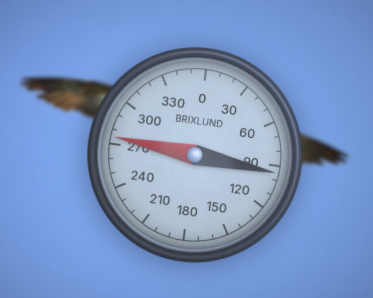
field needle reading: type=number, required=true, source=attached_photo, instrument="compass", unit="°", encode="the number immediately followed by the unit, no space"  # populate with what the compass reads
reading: 275°
